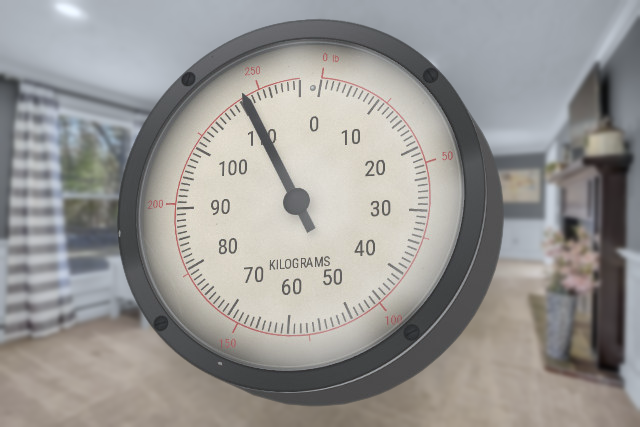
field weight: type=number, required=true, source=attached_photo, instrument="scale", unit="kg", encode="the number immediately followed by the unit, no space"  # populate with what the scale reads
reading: 111kg
